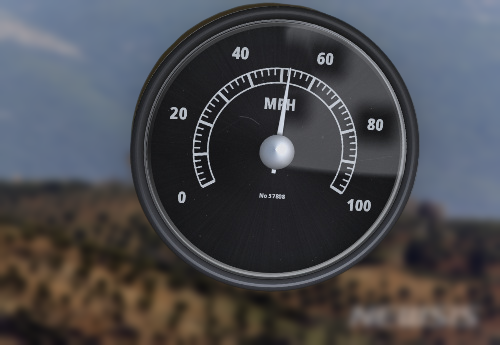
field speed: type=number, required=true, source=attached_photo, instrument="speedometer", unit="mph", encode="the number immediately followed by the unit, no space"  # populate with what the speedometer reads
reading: 52mph
